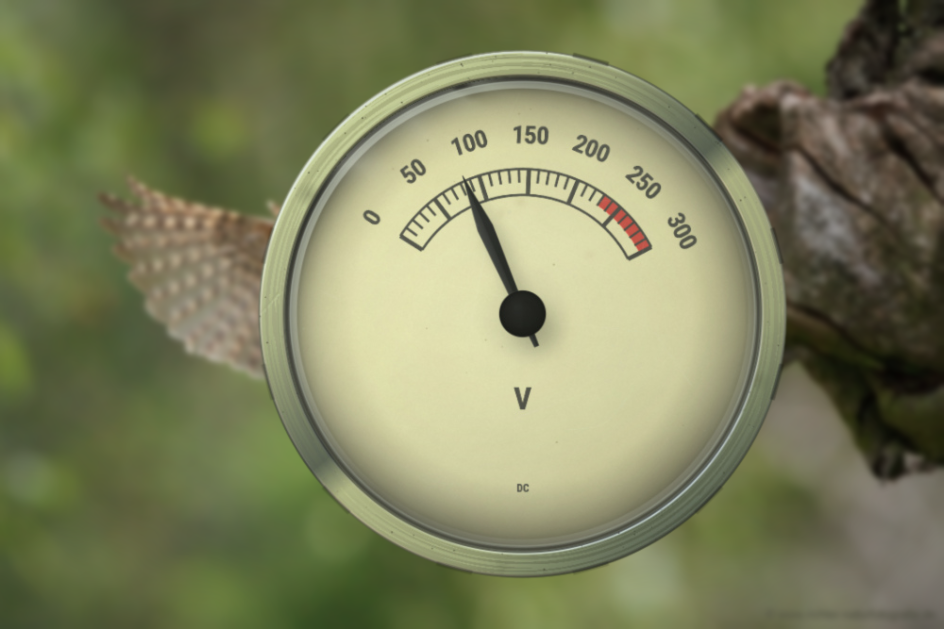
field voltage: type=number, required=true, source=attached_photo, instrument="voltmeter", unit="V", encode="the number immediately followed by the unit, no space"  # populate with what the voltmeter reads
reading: 85V
